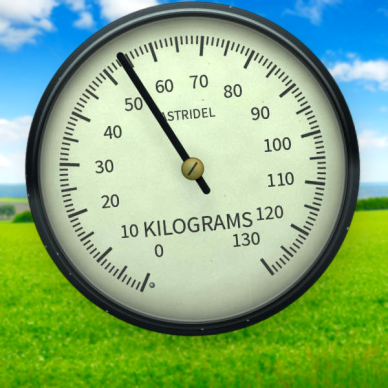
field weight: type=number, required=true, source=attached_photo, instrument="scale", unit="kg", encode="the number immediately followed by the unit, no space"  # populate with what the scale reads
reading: 54kg
